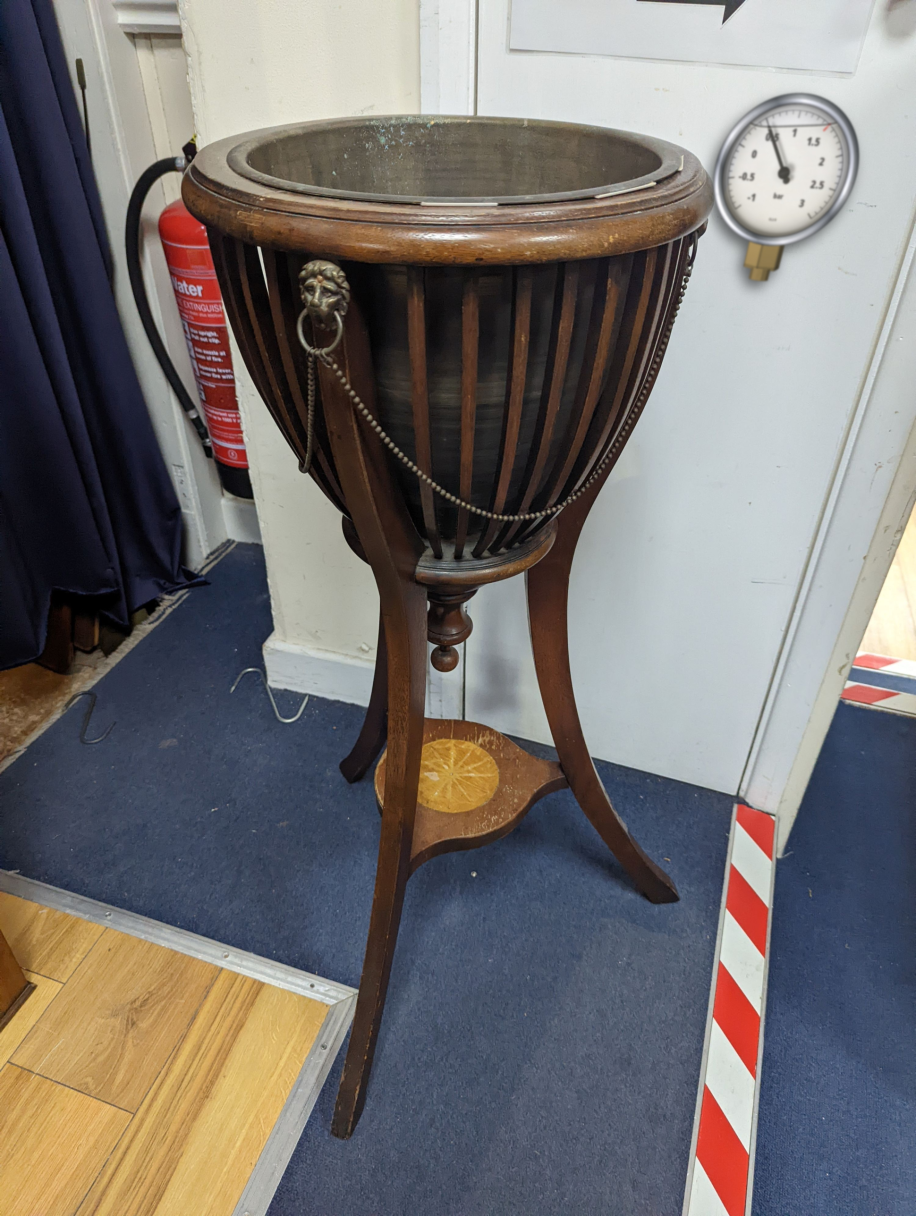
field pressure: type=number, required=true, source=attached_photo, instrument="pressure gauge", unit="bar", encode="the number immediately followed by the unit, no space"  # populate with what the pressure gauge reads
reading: 0.5bar
